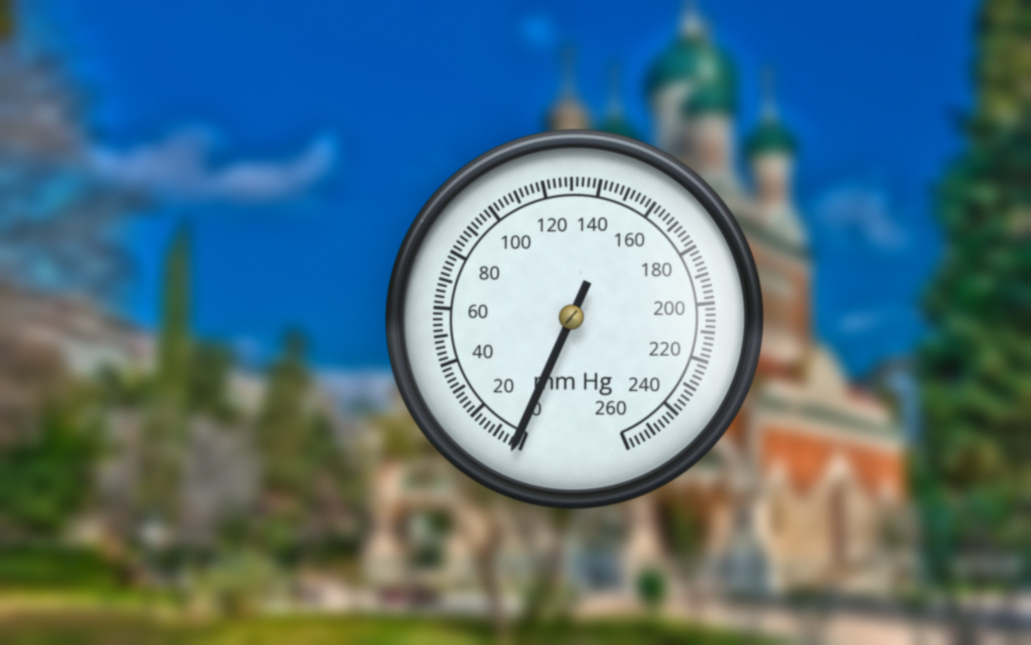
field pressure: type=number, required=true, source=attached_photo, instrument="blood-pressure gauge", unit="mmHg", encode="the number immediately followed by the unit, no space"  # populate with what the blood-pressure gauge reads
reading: 2mmHg
